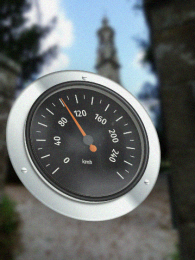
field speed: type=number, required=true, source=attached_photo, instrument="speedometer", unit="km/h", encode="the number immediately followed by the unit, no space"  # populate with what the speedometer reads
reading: 100km/h
